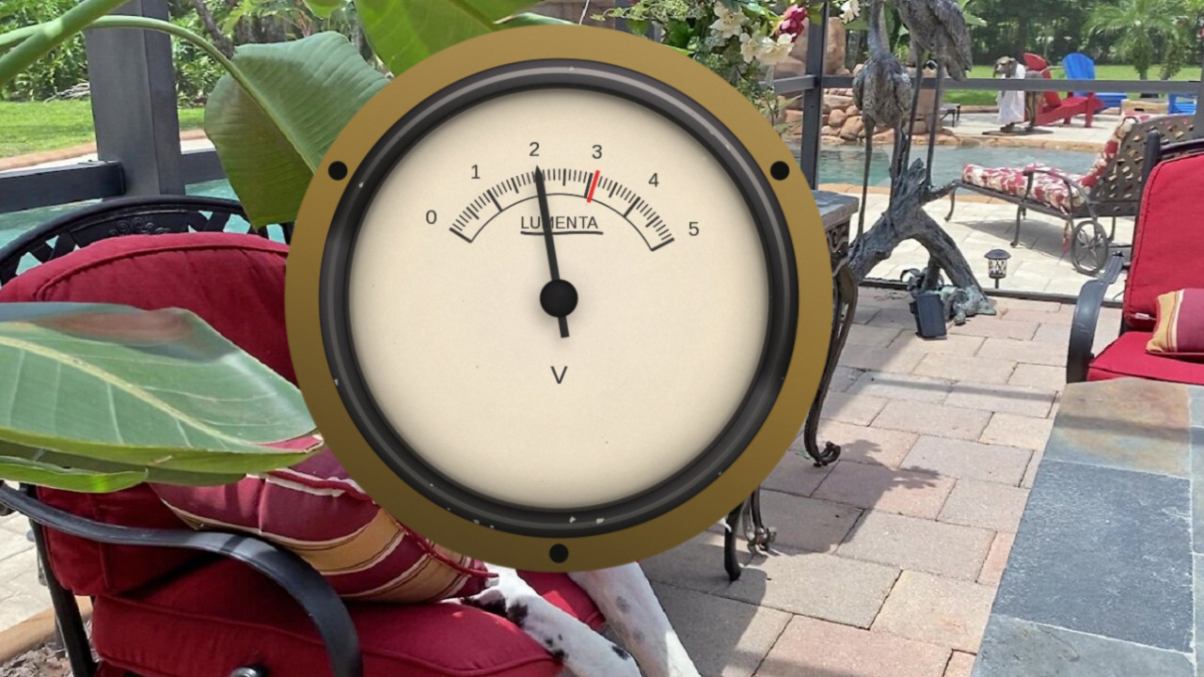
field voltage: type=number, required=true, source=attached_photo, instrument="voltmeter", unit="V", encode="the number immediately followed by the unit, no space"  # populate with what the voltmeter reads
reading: 2V
